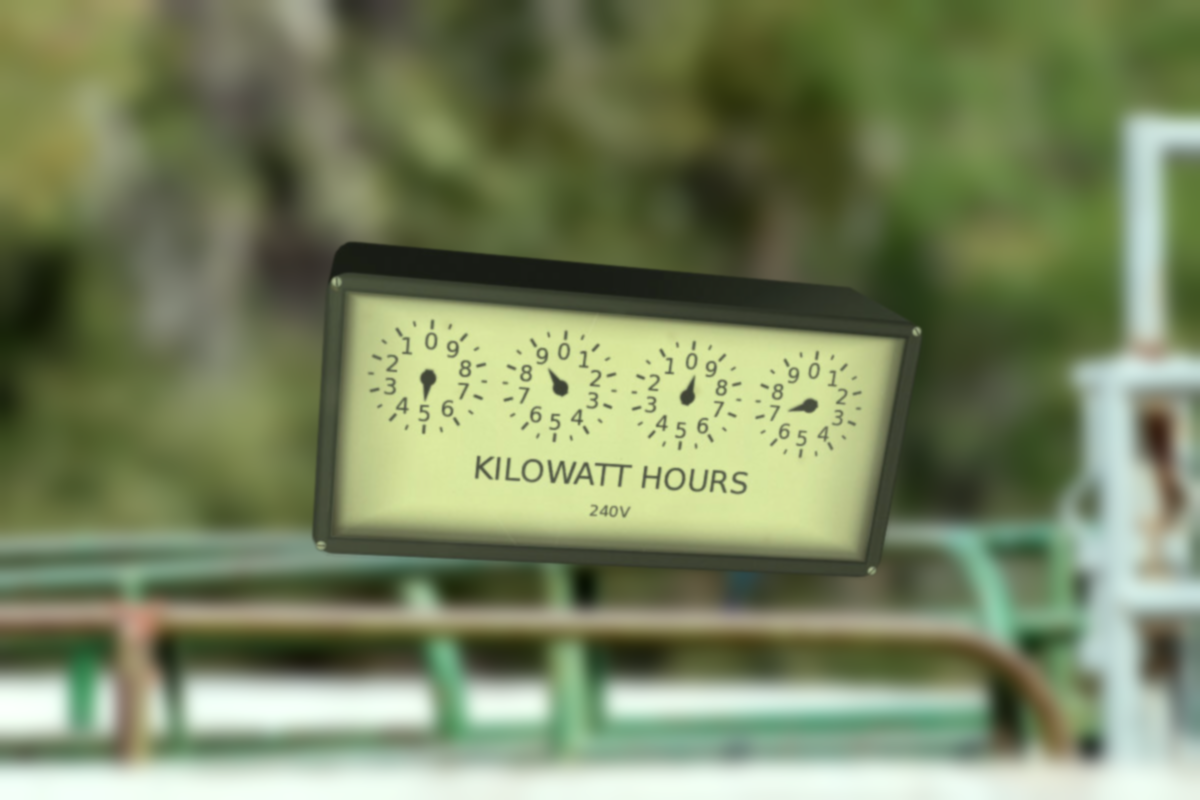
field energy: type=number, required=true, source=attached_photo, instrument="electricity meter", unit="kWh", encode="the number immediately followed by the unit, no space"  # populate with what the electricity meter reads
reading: 4897kWh
